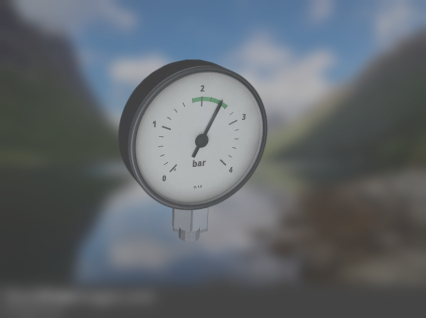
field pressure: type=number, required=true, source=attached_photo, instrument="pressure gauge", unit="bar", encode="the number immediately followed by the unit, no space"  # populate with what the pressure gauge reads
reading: 2.4bar
